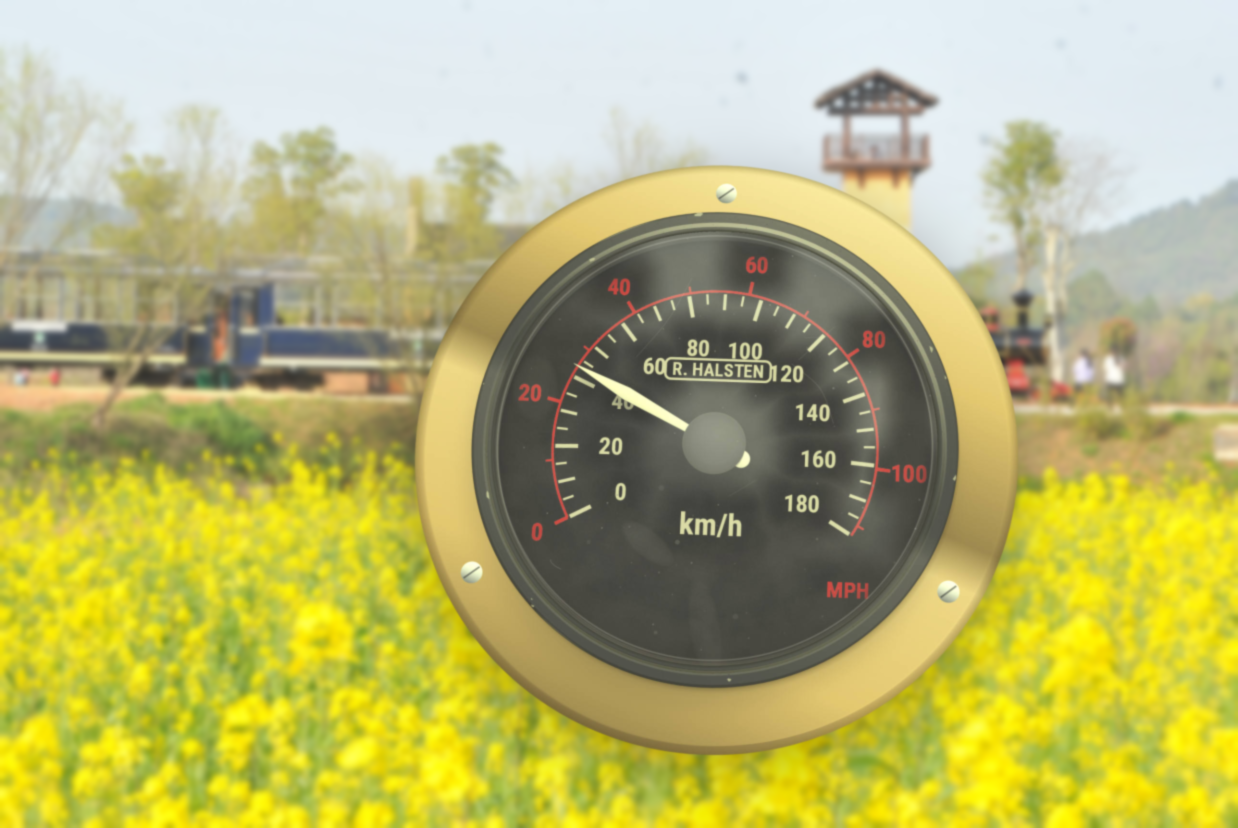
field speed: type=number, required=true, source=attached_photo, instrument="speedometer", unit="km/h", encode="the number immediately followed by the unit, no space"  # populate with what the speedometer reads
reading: 42.5km/h
